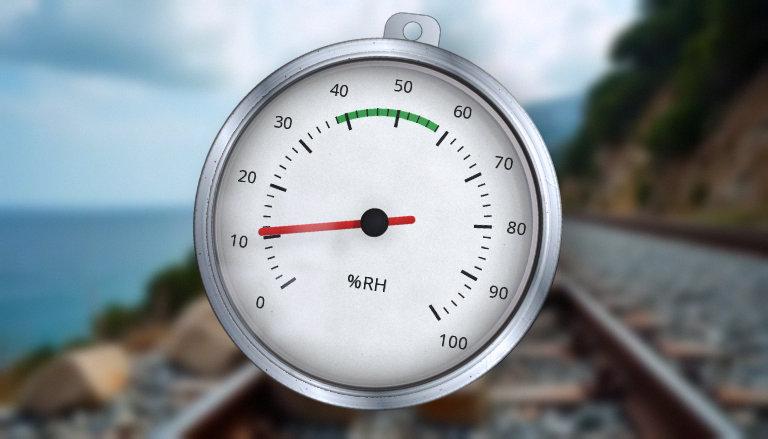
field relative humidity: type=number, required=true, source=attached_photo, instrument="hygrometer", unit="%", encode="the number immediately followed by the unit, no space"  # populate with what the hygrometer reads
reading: 11%
